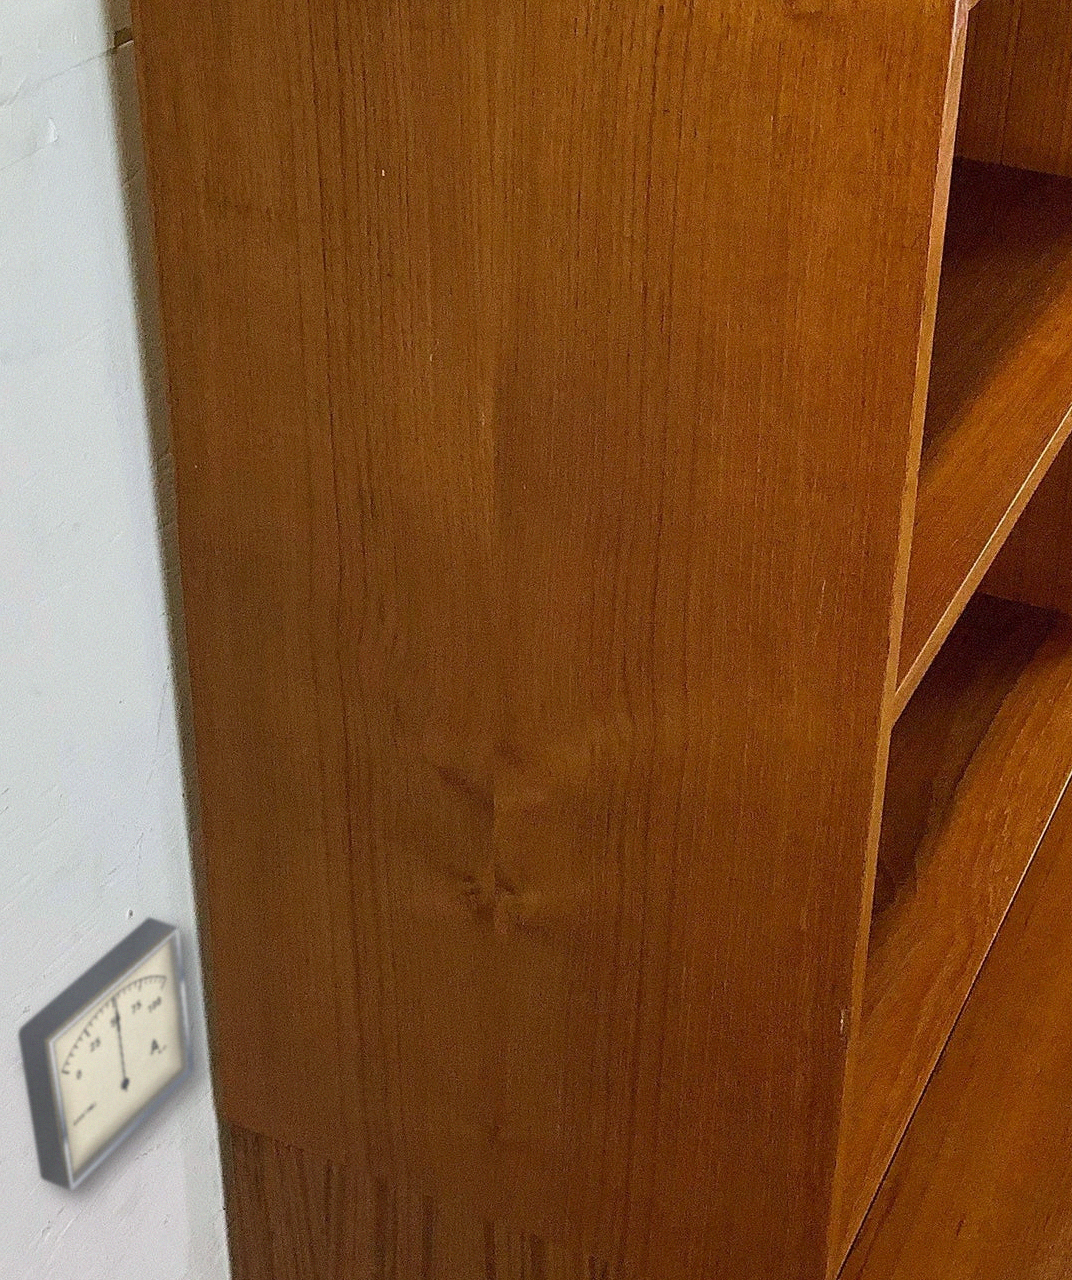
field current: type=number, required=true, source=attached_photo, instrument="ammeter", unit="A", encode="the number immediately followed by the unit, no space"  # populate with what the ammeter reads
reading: 50A
